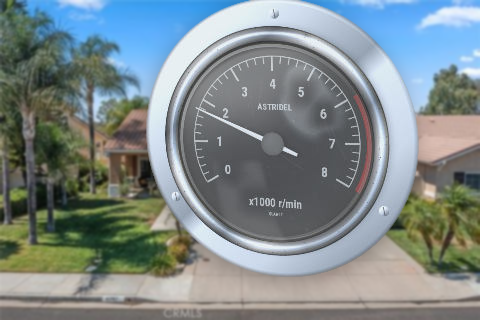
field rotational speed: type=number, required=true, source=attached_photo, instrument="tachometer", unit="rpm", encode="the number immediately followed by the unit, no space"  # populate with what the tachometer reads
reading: 1800rpm
